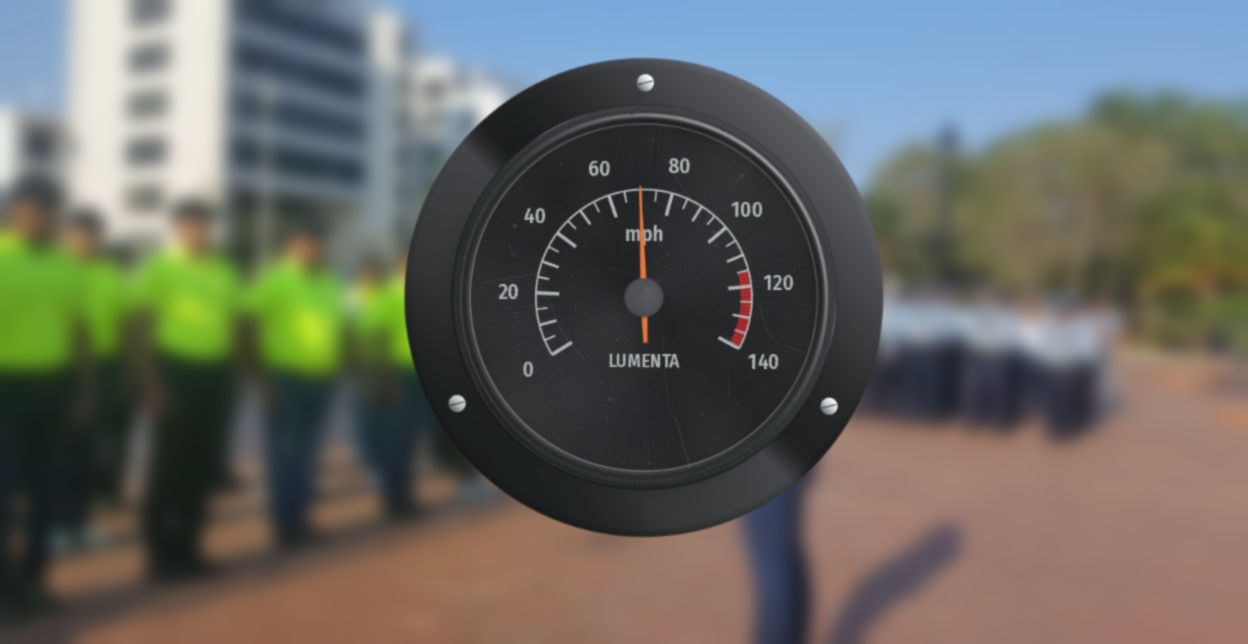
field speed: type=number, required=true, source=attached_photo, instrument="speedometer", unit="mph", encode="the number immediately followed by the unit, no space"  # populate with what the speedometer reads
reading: 70mph
